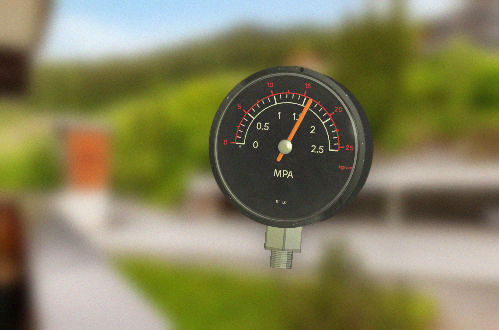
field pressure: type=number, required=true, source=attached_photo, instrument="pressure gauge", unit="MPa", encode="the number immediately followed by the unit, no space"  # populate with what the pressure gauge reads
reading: 1.6MPa
